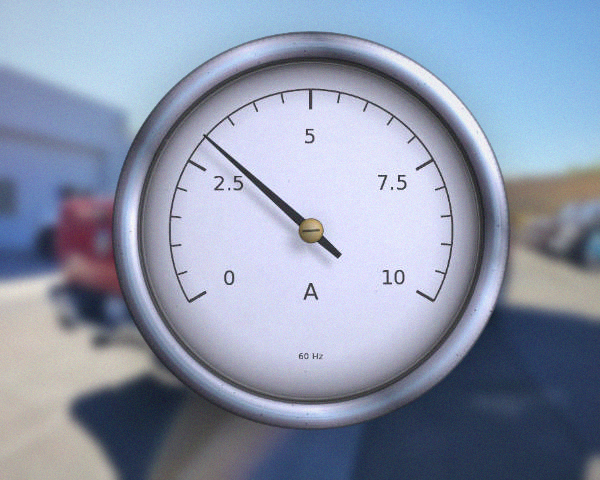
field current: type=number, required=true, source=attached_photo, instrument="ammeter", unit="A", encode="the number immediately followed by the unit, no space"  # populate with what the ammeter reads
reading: 3A
